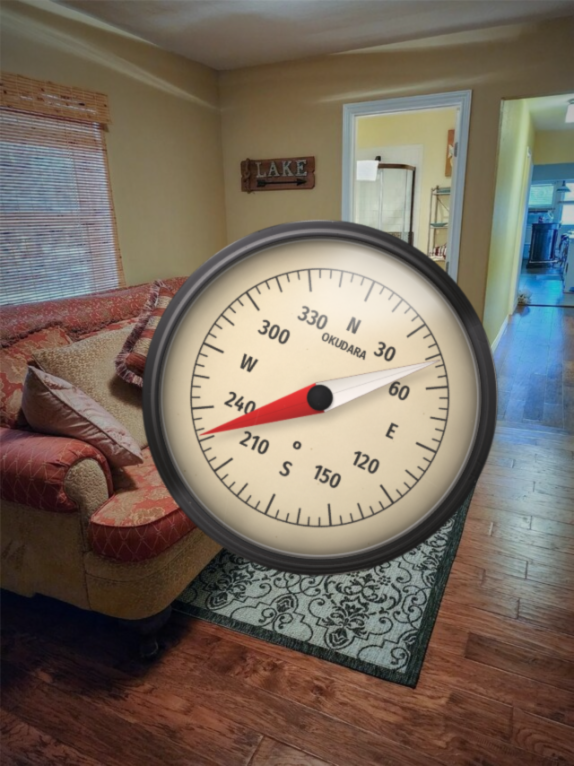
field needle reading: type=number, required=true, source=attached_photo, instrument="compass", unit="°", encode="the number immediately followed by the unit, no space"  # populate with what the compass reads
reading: 227.5°
